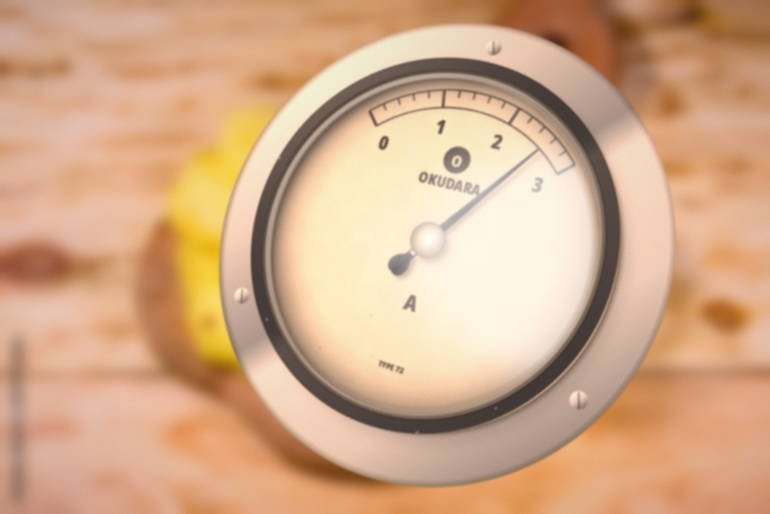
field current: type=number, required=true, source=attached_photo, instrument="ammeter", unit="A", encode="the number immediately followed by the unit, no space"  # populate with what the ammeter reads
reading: 2.6A
